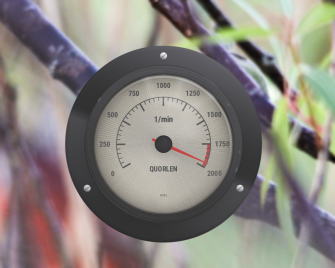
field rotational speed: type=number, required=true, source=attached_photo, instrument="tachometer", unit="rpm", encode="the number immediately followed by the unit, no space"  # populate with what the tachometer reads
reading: 1950rpm
